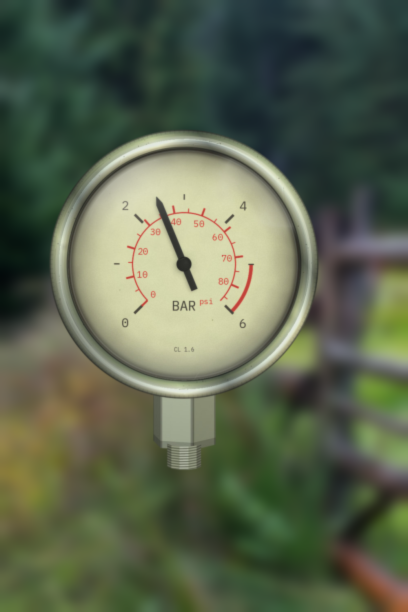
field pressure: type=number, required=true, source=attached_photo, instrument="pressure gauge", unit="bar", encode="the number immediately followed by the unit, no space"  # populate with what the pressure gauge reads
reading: 2.5bar
